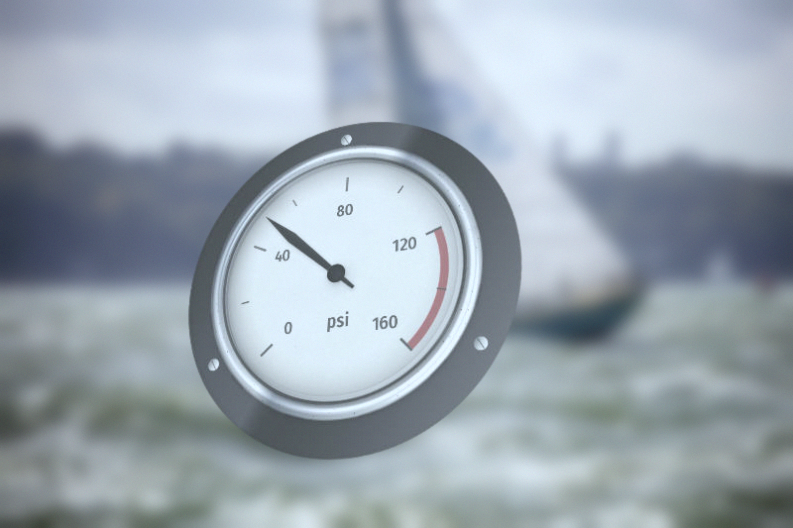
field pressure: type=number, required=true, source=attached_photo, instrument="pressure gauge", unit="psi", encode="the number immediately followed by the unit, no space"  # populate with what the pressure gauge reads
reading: 50psi
